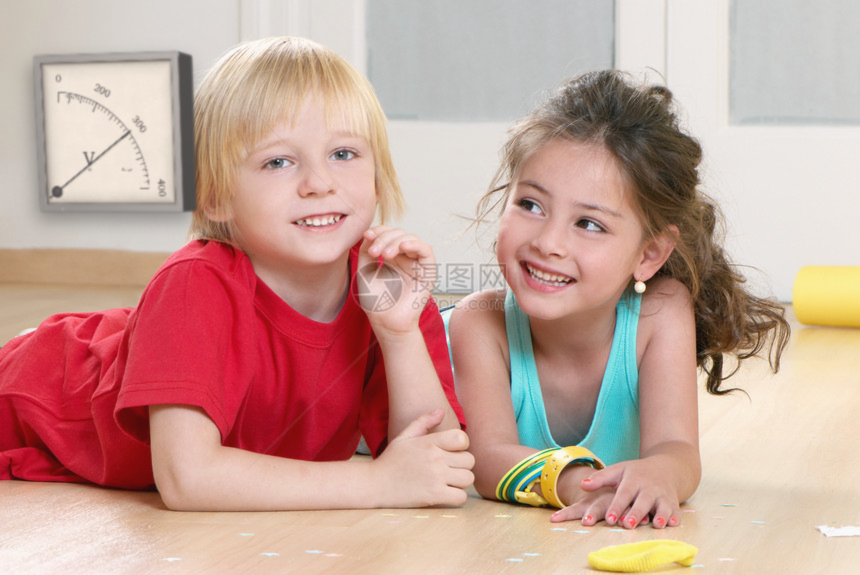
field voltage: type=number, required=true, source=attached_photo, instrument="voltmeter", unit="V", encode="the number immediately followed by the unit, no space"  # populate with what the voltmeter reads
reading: 300V
